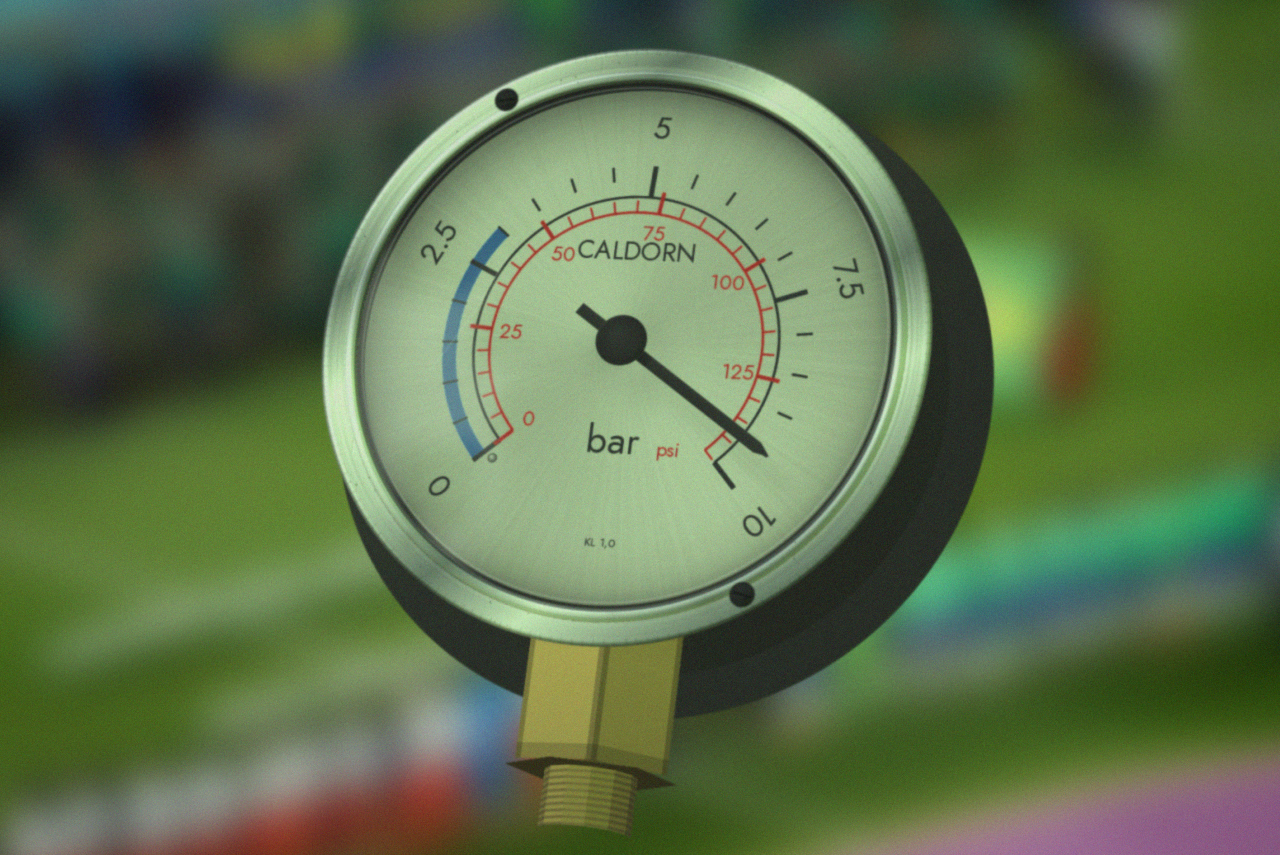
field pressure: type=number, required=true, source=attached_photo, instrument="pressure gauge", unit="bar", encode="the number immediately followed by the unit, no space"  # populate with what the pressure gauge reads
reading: 9.5bar
